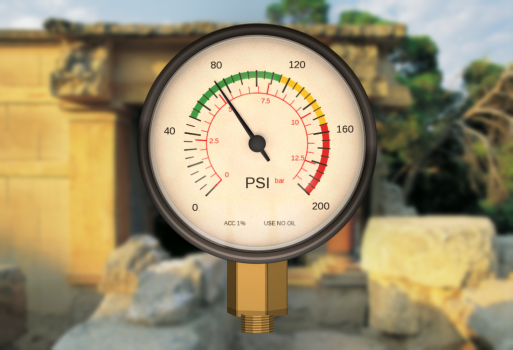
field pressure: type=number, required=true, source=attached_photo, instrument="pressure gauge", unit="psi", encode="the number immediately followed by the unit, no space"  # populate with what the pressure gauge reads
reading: 75psi
